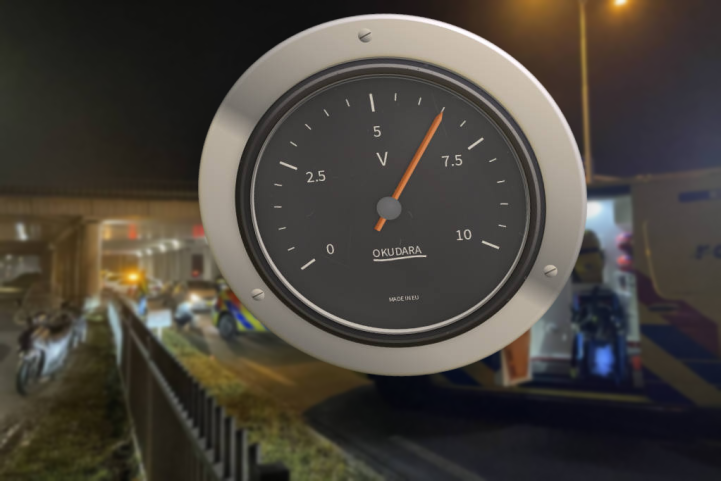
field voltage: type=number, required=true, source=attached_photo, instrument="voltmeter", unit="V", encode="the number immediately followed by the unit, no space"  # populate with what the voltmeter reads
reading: 6.5V
